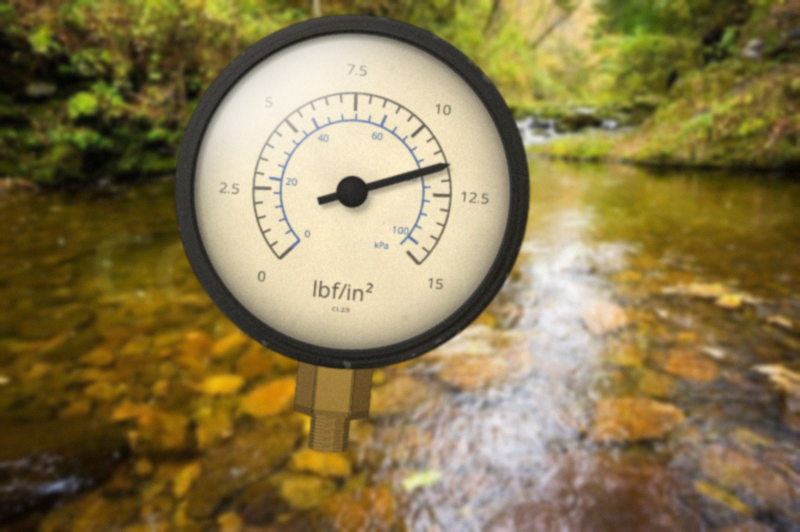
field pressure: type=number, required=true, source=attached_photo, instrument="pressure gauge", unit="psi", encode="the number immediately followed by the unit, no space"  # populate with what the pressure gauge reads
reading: 11.5psi
